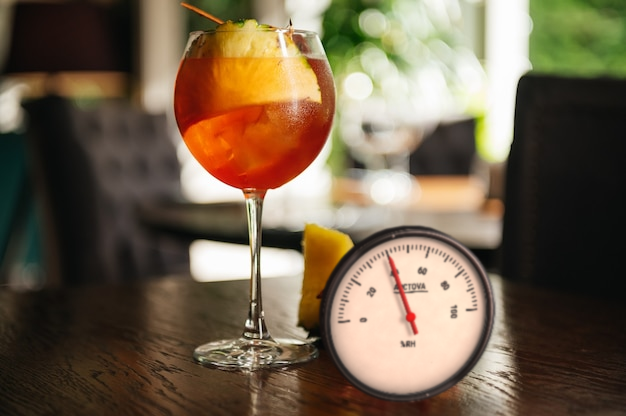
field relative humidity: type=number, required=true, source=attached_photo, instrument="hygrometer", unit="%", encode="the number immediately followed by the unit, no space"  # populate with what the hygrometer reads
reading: 40%
